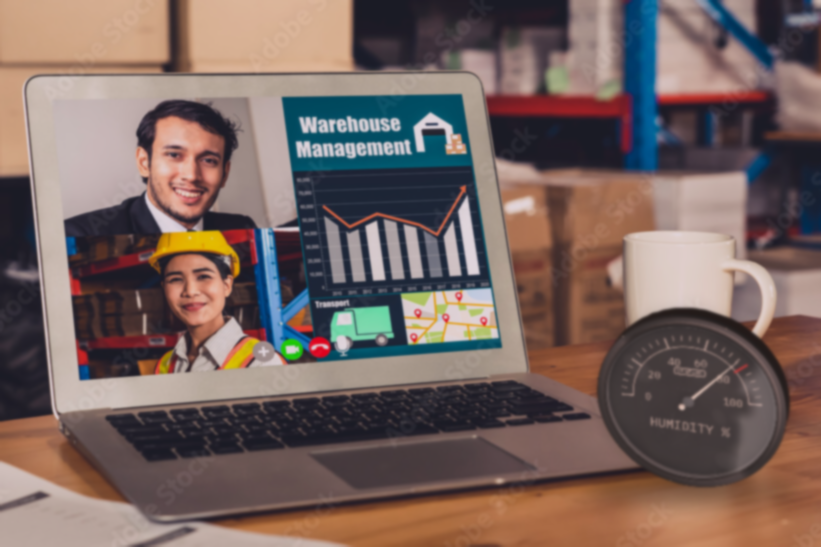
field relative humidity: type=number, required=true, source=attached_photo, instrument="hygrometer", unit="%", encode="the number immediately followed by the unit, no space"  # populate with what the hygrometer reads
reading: 76%
